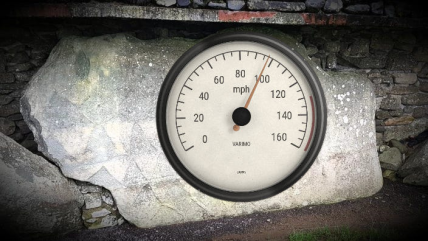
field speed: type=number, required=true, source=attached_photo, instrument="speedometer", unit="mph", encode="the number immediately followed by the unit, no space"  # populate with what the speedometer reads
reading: 97.5mph
